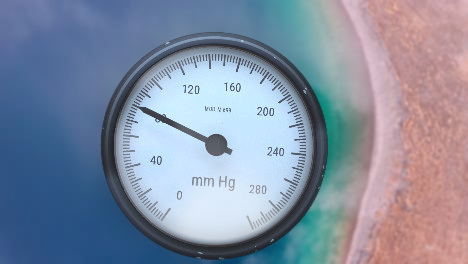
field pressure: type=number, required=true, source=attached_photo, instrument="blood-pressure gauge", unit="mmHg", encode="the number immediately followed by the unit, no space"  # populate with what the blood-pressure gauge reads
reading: 80mmHg
